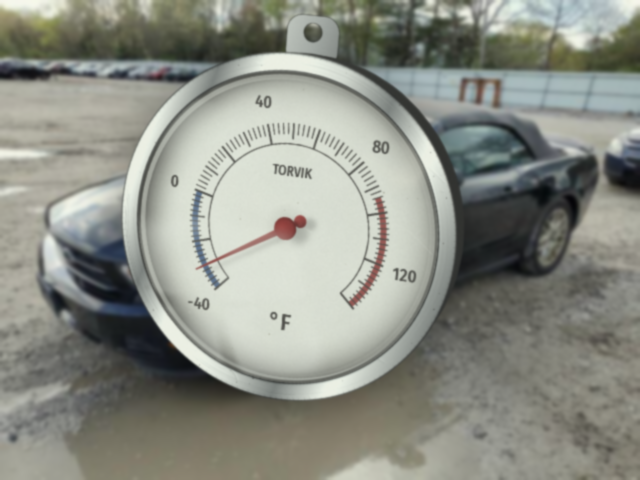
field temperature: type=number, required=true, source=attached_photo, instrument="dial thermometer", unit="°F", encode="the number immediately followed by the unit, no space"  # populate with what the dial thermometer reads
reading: -30°F
